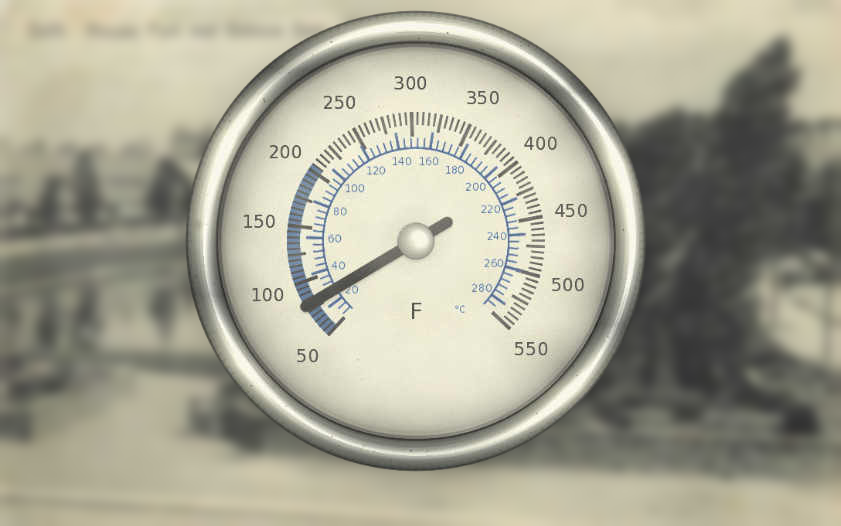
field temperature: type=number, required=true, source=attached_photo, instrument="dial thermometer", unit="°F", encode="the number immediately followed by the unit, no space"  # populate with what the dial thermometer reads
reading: 80°F
